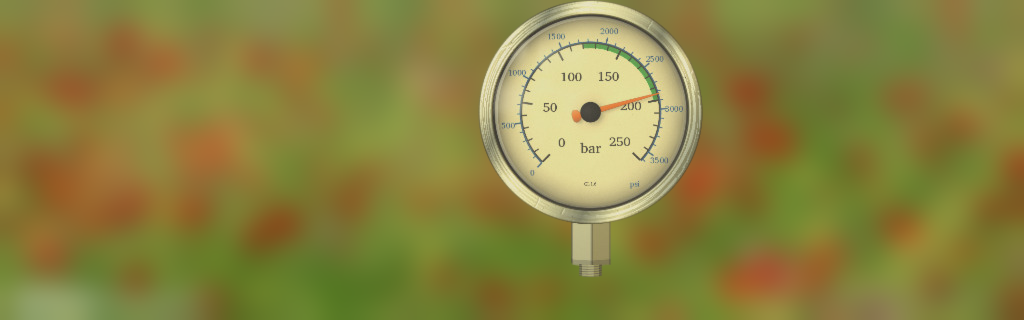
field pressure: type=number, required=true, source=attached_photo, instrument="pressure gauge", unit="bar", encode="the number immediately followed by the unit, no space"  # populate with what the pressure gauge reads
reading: 195bar
